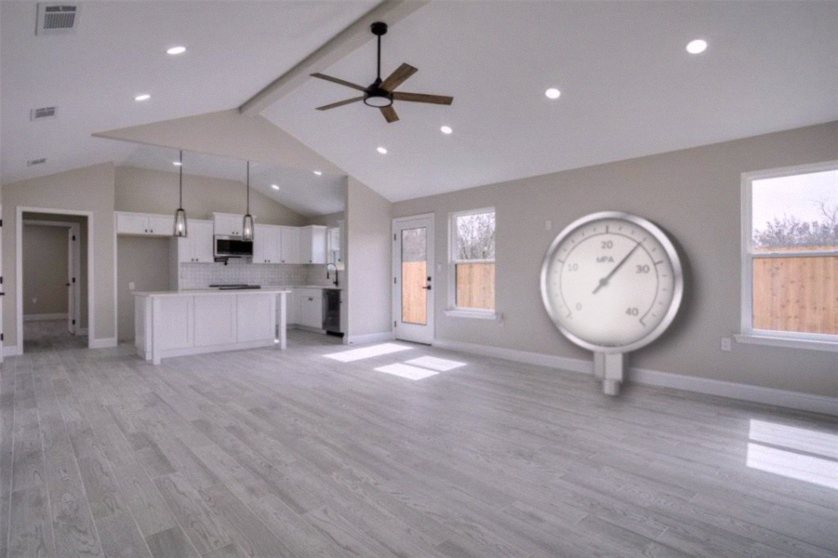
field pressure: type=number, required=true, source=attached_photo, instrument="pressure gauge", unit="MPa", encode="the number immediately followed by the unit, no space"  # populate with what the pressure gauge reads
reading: 26MPa
